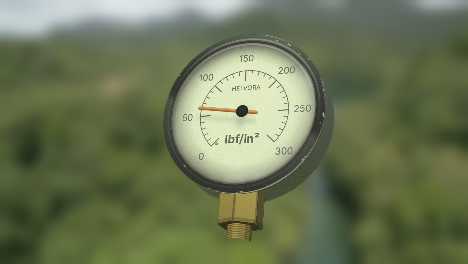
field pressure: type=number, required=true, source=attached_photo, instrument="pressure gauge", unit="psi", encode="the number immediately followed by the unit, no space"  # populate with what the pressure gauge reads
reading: 60psi
